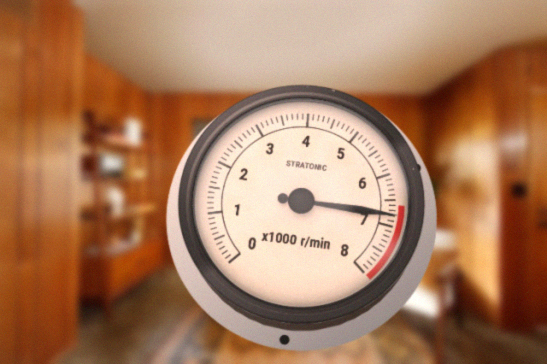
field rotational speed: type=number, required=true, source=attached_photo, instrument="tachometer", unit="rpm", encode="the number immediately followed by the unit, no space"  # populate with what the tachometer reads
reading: 6800rpm
